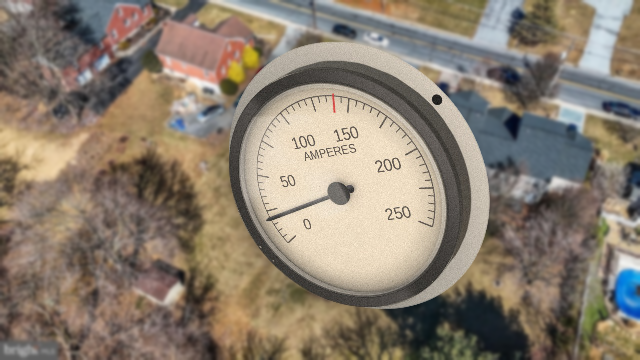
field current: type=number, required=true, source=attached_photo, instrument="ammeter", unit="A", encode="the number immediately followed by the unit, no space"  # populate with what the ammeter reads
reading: 20A
